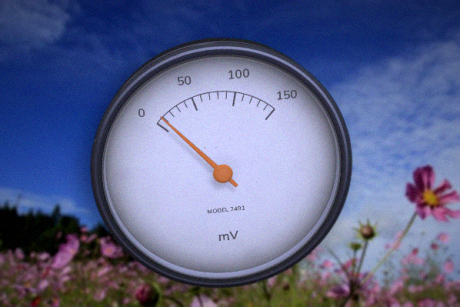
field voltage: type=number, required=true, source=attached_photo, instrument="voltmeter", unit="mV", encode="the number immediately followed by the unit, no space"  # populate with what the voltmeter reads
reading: 10mV
